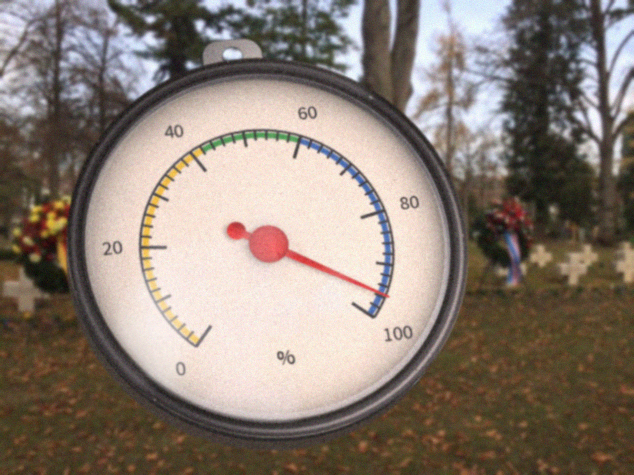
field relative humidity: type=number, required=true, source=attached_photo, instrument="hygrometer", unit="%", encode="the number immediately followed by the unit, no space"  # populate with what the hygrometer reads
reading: 96%
